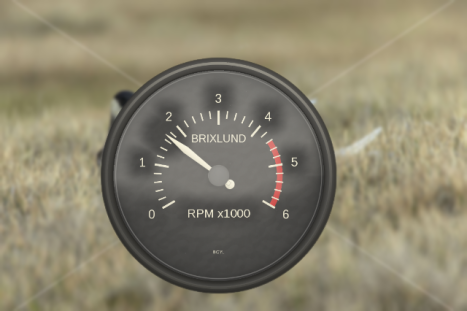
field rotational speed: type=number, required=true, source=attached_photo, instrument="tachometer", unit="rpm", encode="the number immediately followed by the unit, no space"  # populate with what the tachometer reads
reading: 1700rpm
